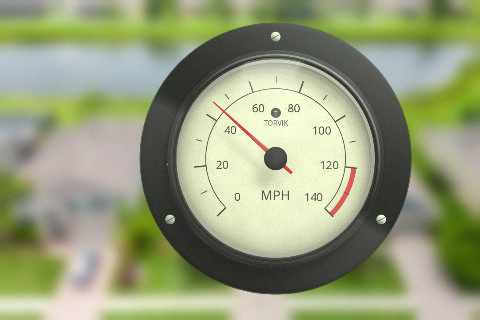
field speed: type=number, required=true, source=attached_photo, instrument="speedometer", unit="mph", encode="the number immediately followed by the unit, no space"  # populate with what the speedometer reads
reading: 45mph
